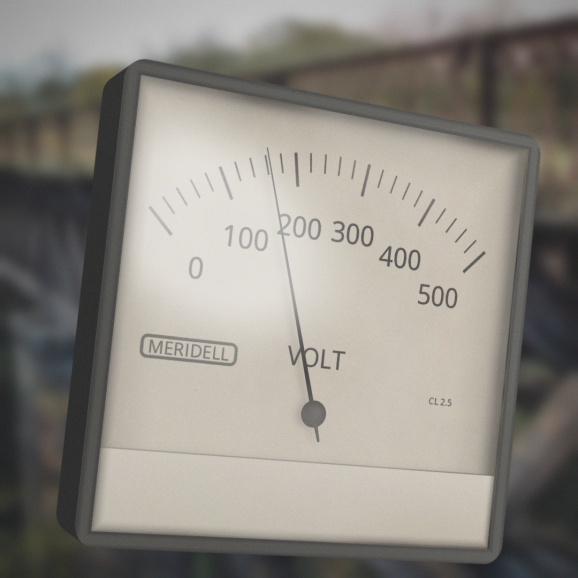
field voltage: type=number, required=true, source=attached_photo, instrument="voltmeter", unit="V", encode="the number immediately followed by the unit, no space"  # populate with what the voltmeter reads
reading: 160V
